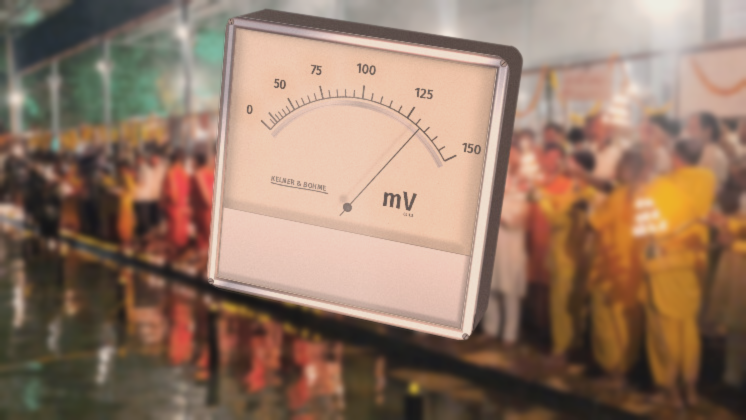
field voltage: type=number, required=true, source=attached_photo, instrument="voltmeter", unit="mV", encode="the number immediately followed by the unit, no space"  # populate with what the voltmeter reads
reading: 132.5mV
